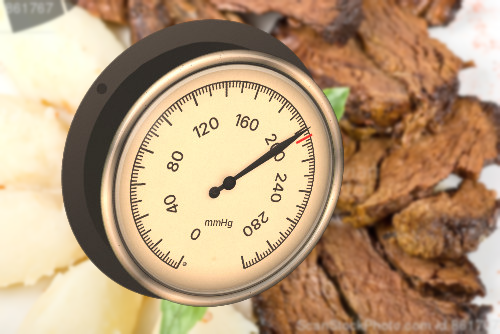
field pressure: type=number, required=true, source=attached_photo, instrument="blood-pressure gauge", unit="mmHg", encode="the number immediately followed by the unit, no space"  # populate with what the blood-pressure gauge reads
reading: 200mmHg
